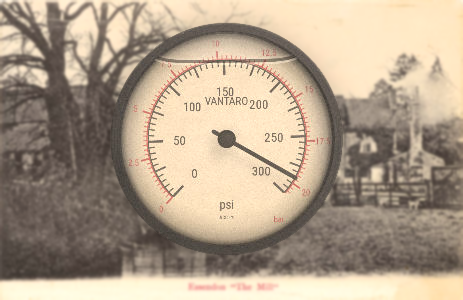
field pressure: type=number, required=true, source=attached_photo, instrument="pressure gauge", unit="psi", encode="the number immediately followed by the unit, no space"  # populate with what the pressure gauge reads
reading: 285psi
